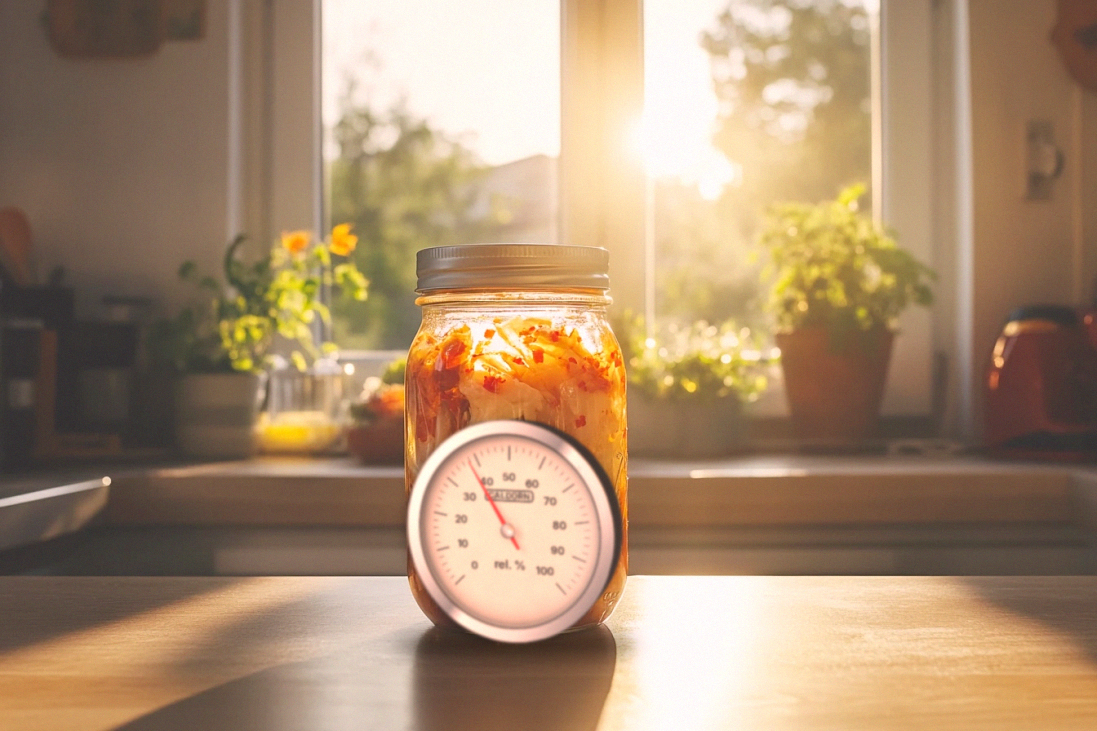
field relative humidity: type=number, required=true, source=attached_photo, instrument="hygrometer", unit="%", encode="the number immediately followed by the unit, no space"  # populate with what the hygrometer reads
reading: 38%
